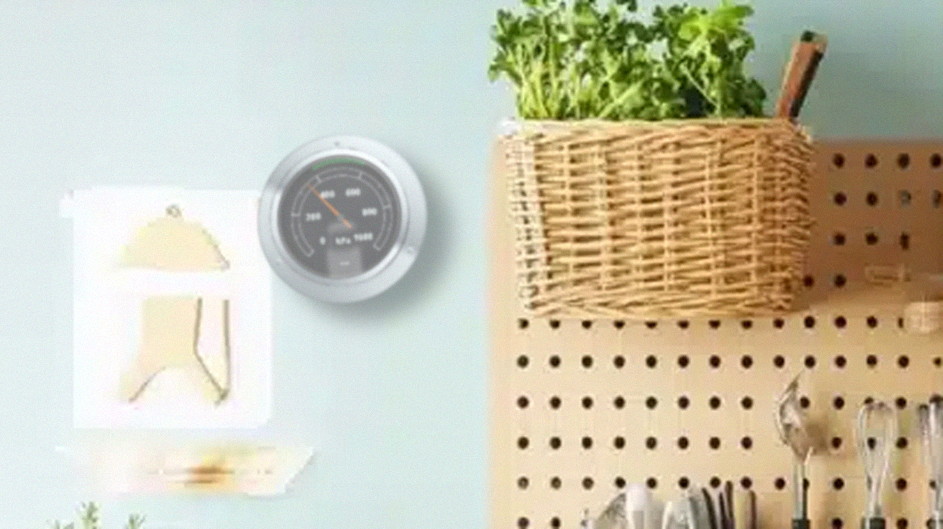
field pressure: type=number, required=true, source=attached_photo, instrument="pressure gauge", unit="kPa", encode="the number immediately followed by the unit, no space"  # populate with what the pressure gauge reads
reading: 350kPa
